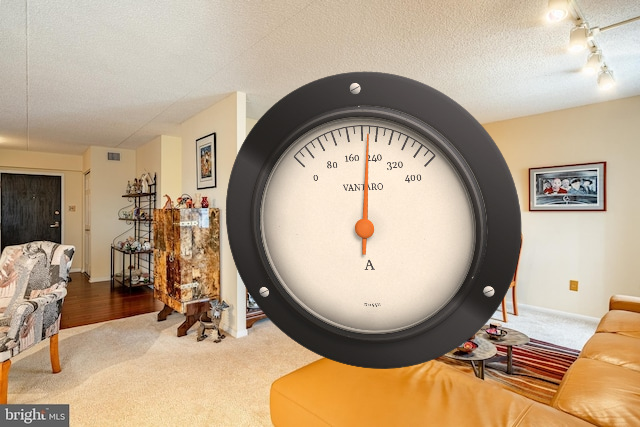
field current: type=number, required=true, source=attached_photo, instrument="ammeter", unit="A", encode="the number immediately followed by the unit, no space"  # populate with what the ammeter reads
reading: 220A
